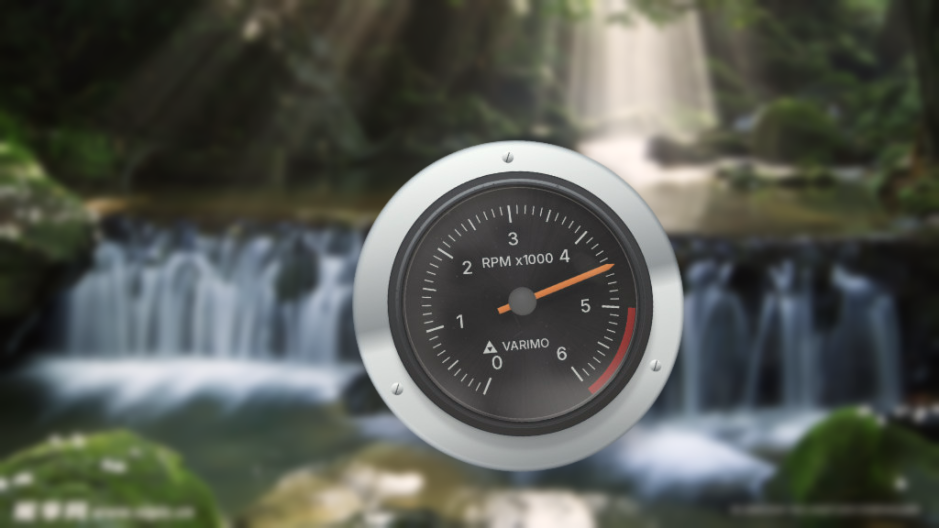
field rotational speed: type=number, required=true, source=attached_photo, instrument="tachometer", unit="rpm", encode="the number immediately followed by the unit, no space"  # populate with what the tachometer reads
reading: 4500rpm
